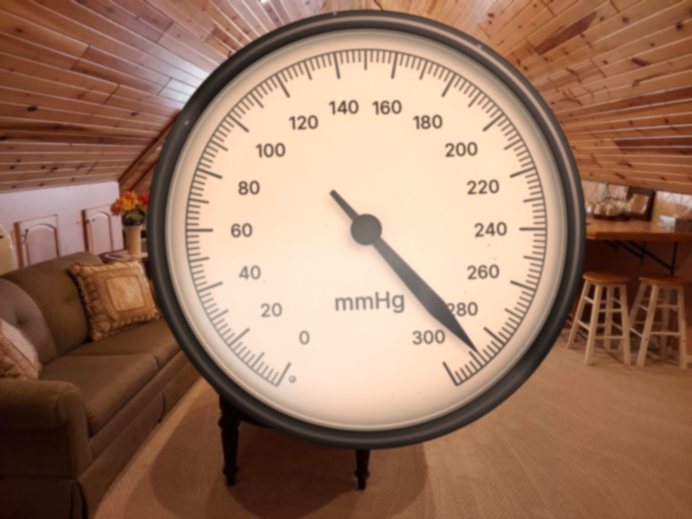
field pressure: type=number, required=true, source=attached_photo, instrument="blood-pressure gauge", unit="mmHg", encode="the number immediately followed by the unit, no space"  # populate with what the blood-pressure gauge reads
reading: 288mmHg
